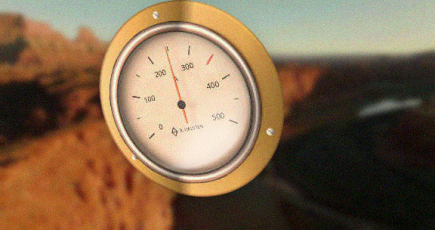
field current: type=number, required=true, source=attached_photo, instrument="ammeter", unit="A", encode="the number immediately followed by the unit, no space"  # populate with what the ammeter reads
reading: 250A
